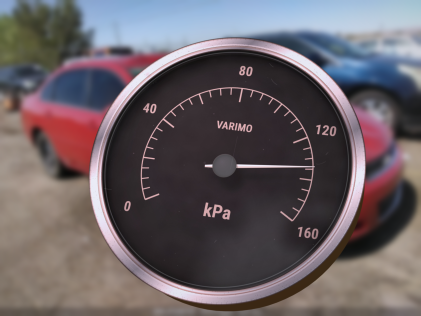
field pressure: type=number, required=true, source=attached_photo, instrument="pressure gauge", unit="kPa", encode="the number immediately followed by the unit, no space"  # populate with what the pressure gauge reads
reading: 135kPa
